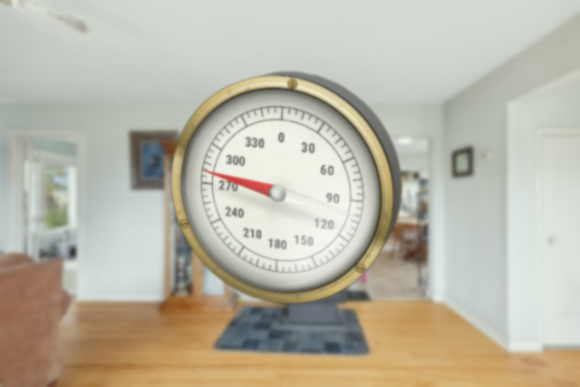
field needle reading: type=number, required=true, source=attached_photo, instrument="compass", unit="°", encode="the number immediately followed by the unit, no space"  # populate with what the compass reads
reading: 280°
